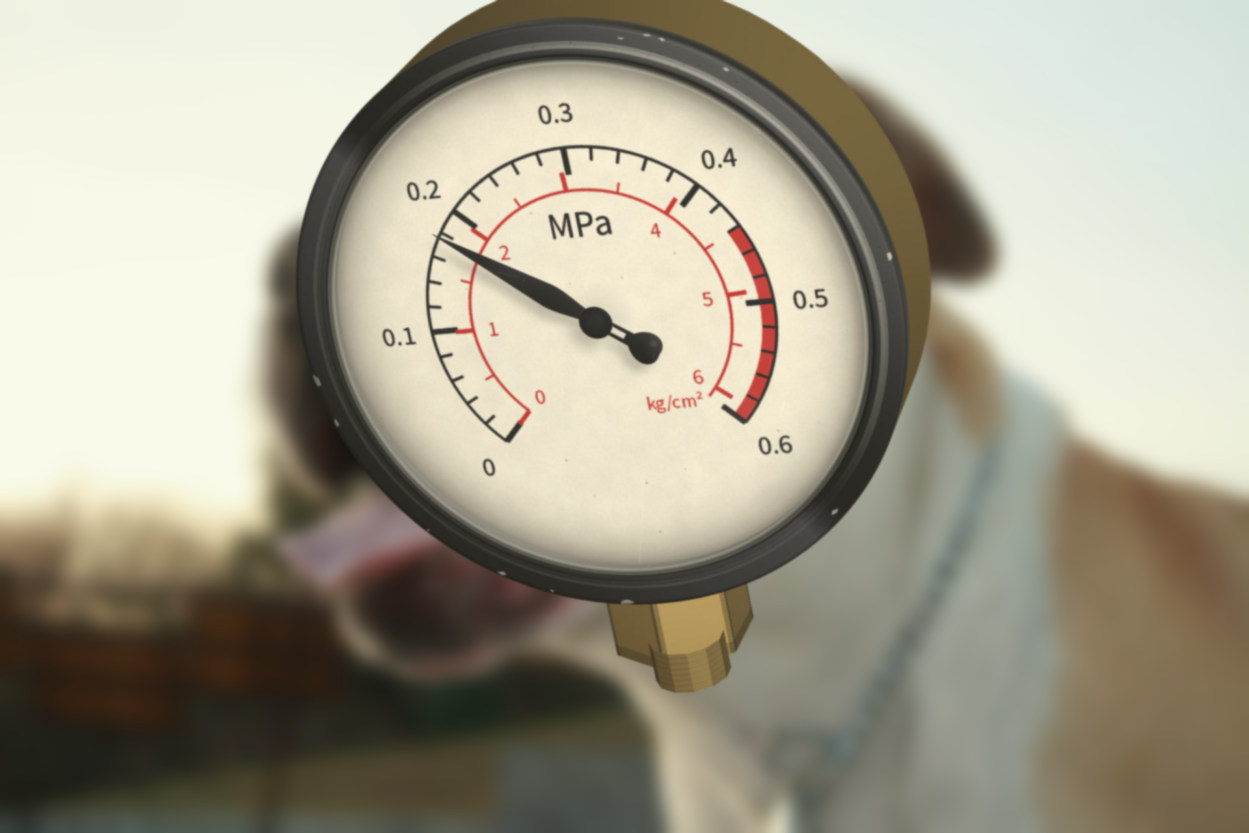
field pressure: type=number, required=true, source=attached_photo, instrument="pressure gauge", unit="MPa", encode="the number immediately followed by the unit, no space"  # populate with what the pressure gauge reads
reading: 0.18MPa
